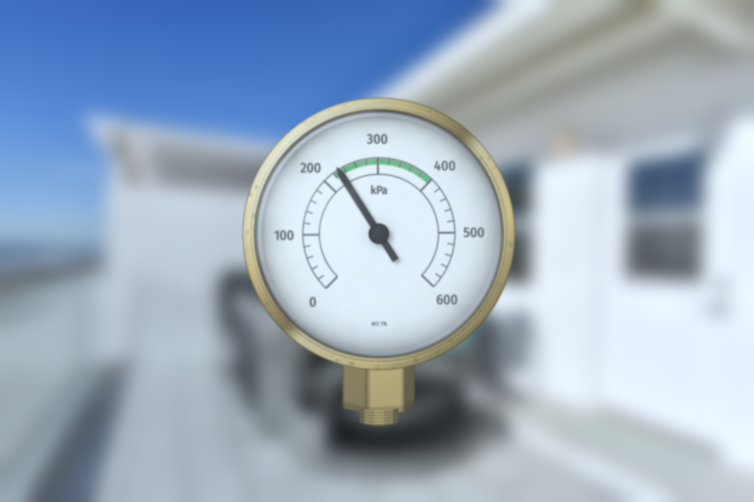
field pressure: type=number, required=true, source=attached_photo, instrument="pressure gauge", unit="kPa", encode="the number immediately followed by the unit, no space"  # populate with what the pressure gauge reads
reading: 230kPa
